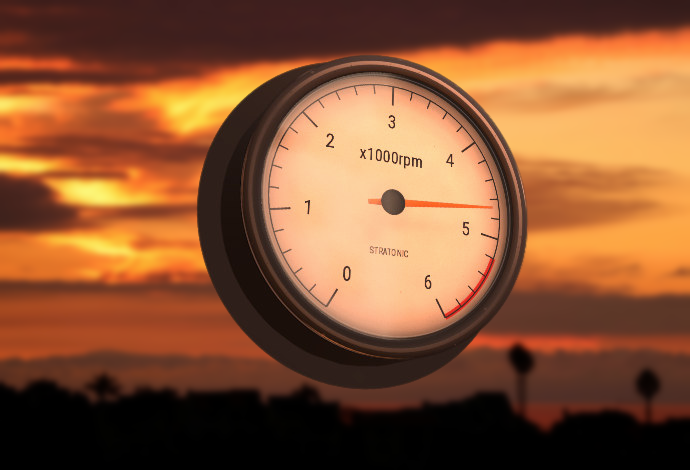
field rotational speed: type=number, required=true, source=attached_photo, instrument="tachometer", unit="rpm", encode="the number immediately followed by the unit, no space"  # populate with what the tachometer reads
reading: 4700rpm
